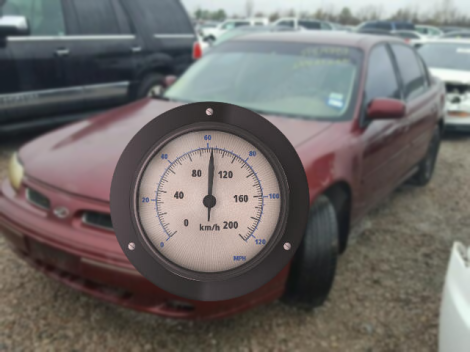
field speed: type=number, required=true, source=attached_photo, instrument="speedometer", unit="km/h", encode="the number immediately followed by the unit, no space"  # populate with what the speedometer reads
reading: 100km/h
